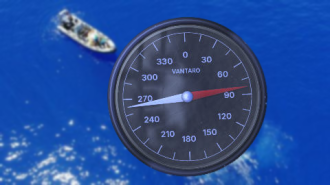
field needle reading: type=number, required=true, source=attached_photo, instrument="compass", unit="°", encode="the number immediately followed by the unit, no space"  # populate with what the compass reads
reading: 82.5°
